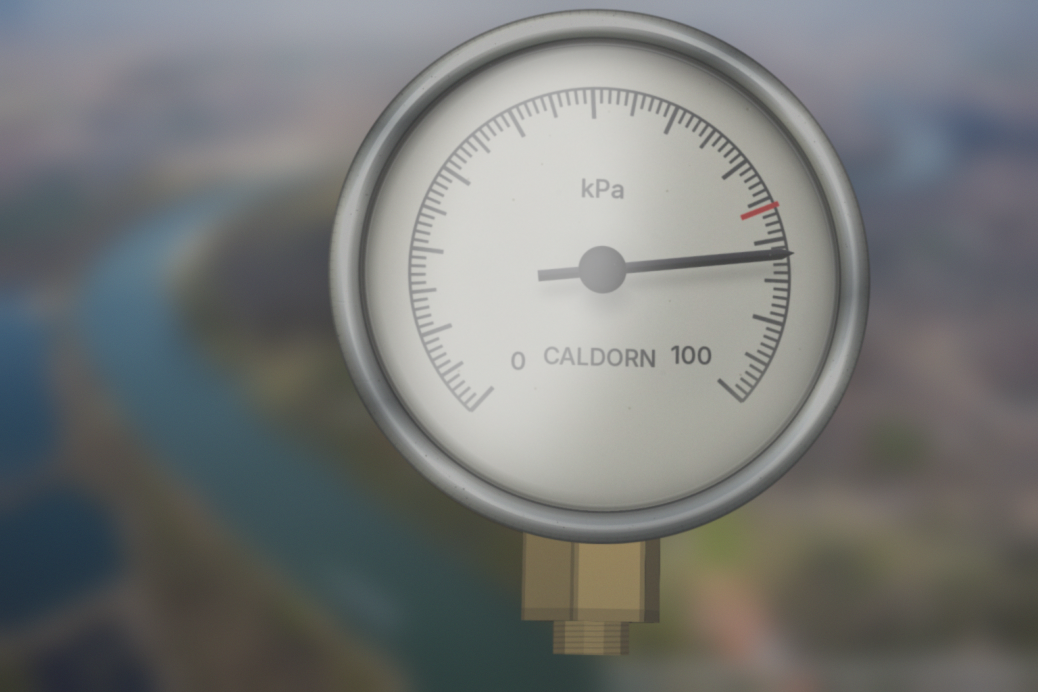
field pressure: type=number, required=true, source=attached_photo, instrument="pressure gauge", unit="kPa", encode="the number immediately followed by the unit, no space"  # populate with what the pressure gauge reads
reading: 82kPa
